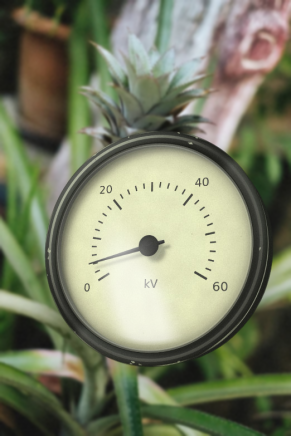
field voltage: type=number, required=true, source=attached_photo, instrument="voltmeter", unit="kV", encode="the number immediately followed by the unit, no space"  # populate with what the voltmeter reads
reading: 4kV
